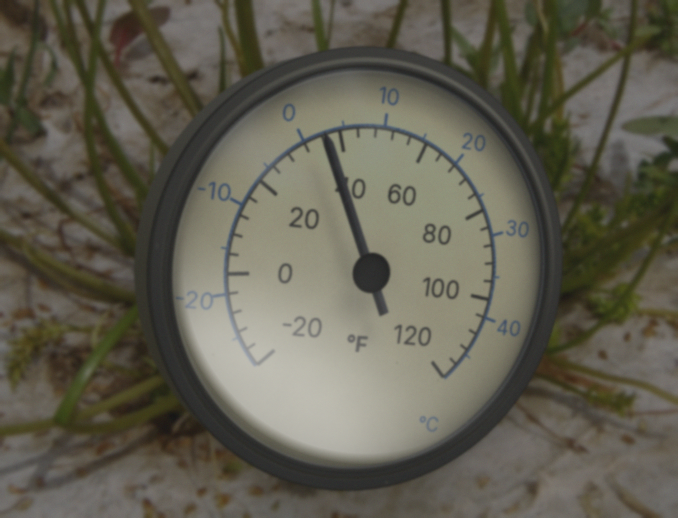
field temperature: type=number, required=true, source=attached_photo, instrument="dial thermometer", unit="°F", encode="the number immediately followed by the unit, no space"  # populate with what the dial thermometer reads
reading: 36°F
